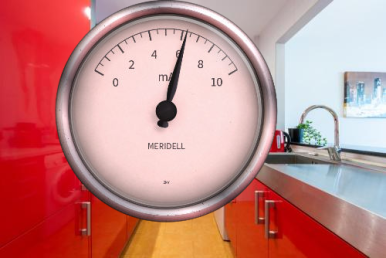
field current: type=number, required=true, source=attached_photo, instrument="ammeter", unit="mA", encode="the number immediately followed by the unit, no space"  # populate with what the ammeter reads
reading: 6.25mA
